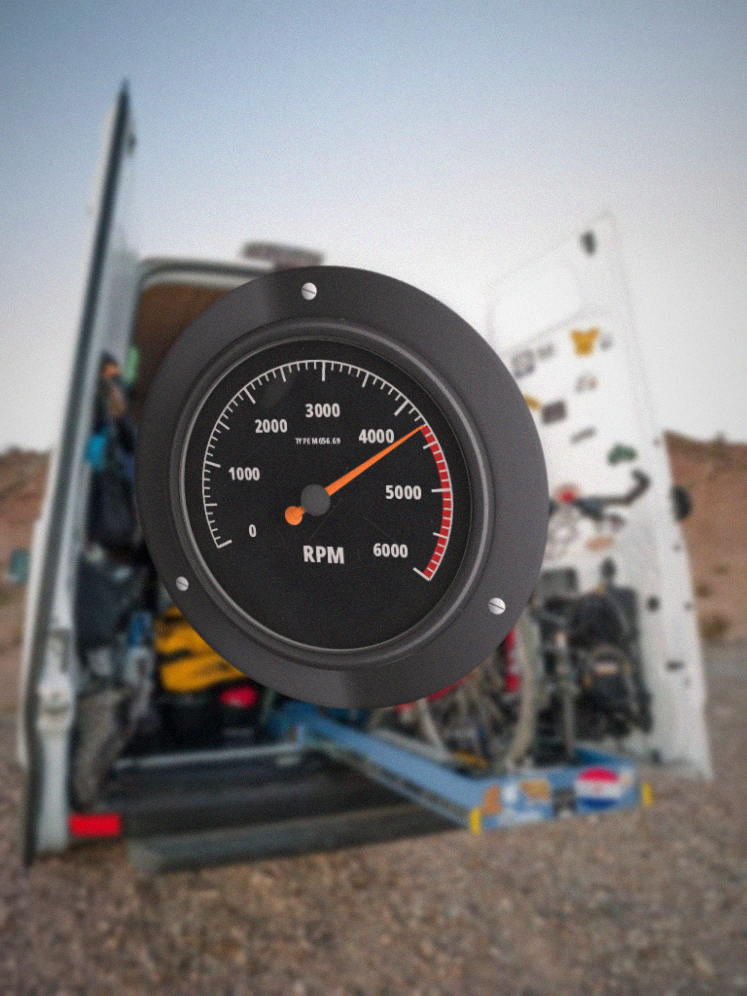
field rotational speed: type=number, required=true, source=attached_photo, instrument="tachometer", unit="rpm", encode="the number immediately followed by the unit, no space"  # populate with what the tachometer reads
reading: 4300rpm
